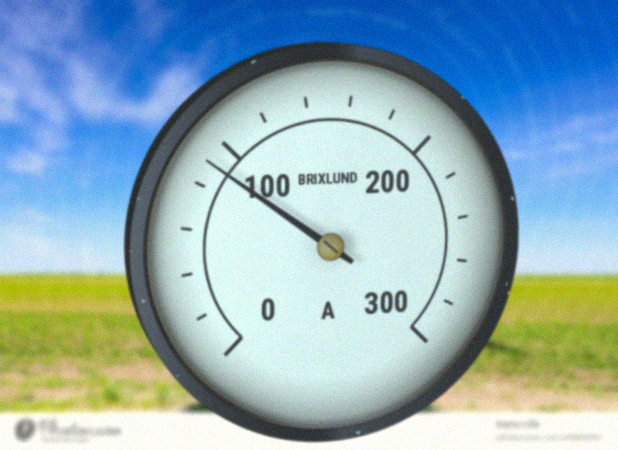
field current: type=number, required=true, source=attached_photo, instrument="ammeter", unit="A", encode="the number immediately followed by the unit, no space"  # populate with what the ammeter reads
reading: 90A
